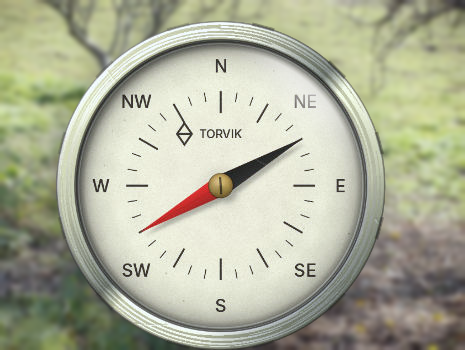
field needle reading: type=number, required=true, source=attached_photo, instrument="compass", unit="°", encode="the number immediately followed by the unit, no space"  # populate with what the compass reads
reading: 240°
